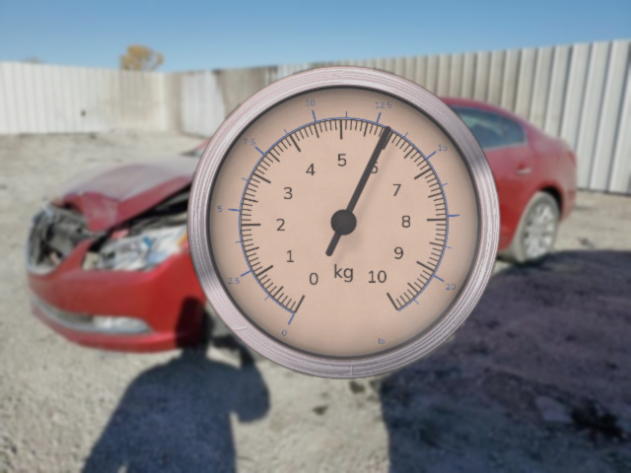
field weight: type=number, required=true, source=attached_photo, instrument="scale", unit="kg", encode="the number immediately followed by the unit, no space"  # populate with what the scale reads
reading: 5.9kg
